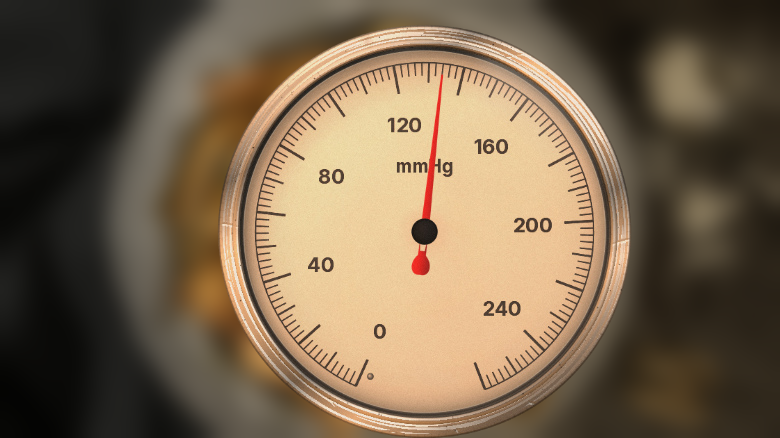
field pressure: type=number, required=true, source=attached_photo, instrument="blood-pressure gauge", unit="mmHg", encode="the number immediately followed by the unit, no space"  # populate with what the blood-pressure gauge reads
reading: 134mmHg
